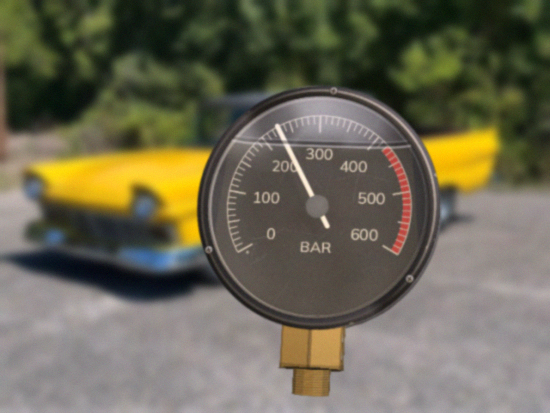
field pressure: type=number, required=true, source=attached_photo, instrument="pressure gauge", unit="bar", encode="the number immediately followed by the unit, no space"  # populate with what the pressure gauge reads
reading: 230bar
